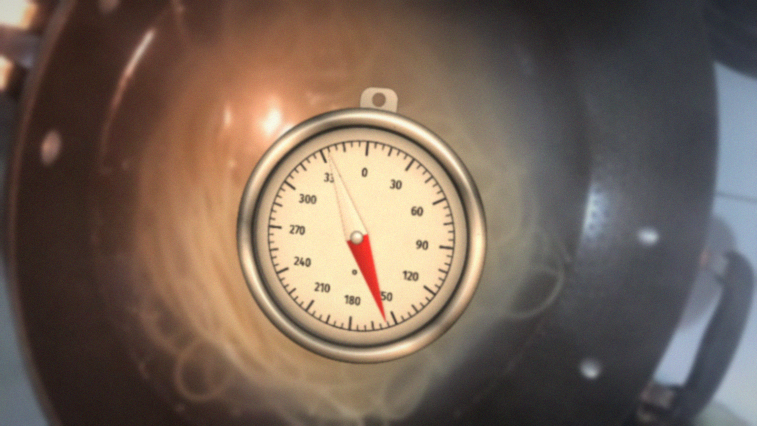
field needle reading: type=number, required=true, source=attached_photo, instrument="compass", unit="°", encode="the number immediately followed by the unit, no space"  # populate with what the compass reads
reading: 155°
